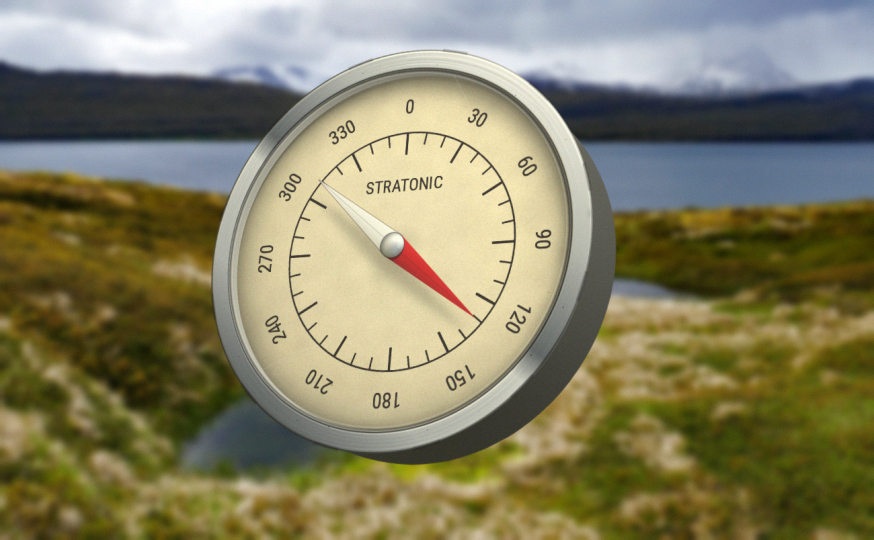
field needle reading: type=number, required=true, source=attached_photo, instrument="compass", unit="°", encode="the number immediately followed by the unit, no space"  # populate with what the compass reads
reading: 130°
